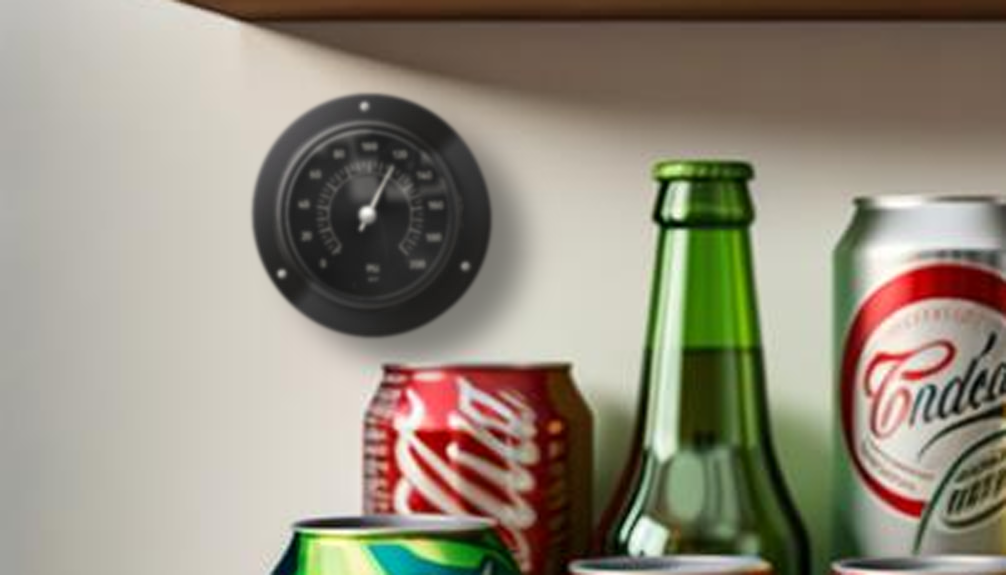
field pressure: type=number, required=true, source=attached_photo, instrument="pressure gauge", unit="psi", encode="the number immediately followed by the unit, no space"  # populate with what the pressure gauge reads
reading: 120psi
